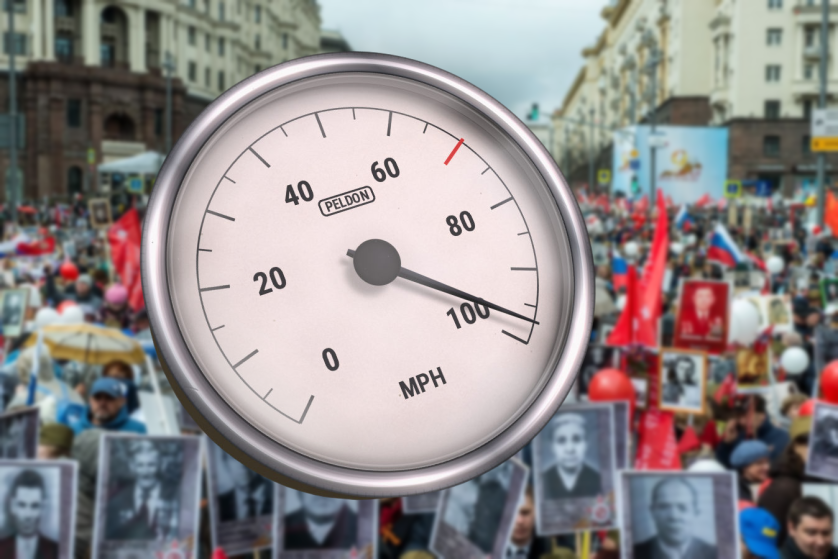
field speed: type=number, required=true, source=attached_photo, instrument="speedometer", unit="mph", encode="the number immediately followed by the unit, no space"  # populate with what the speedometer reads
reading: 97.5mph
